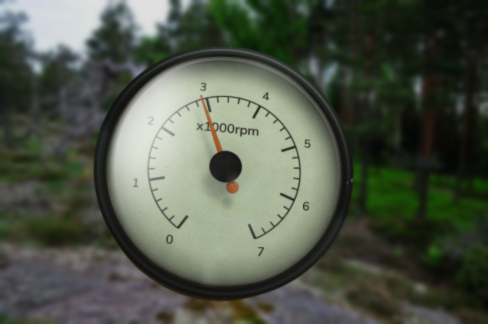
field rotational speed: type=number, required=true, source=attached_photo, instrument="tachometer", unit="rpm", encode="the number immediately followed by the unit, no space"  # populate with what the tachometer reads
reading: 2900rpm
